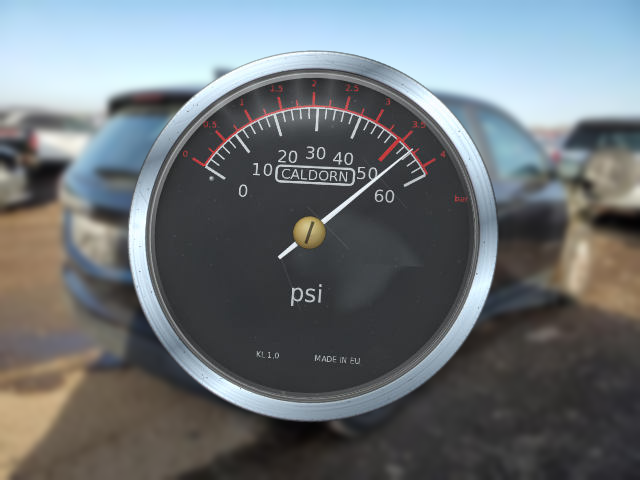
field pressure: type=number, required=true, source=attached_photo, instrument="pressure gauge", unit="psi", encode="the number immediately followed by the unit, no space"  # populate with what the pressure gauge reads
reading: 54psi
